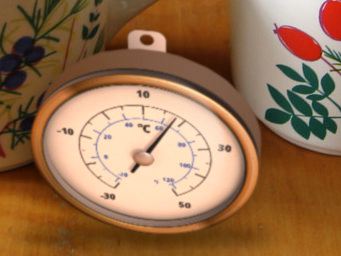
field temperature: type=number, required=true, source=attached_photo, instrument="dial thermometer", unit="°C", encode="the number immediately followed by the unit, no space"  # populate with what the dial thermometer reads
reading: 17.5°C
